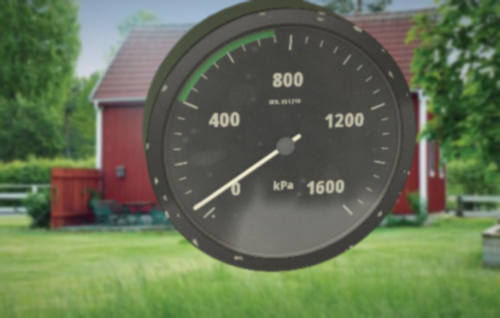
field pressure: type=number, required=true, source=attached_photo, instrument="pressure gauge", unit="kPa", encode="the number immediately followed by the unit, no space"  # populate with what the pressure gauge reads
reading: 50kPa
